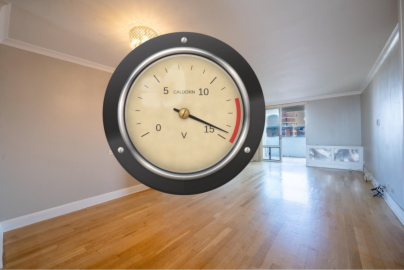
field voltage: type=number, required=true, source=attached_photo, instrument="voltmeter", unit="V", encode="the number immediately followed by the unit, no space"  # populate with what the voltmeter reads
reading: 14.5V
